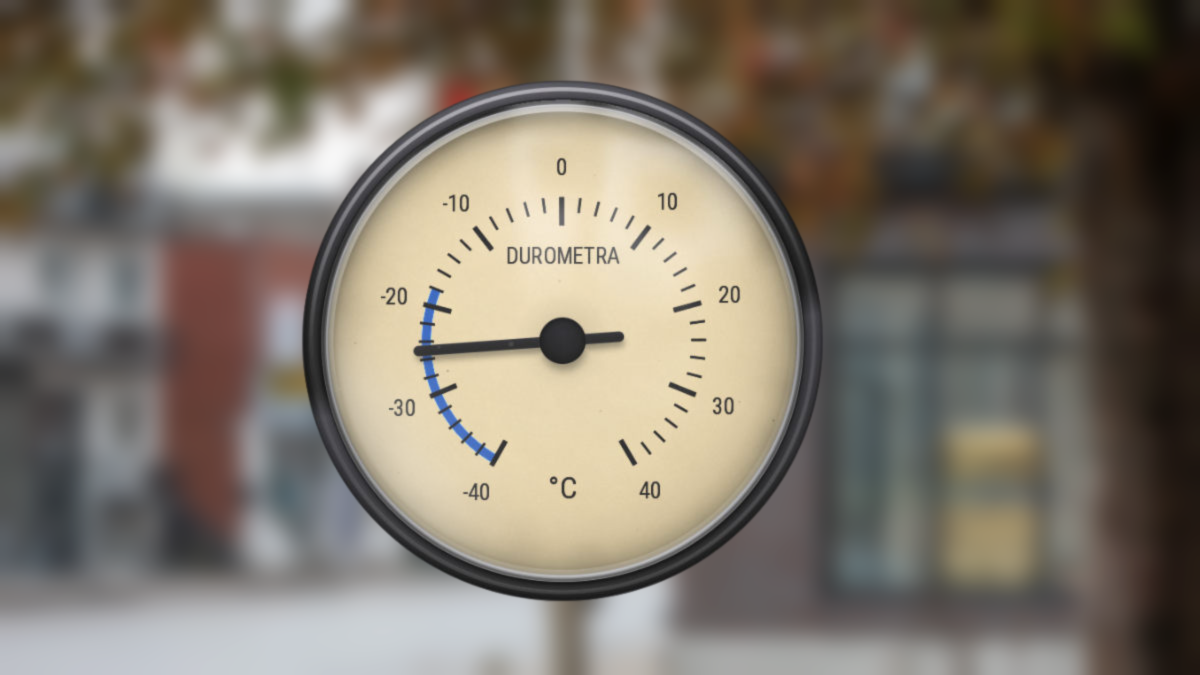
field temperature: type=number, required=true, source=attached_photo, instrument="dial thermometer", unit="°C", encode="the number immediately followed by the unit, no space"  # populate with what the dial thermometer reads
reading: -25°C
